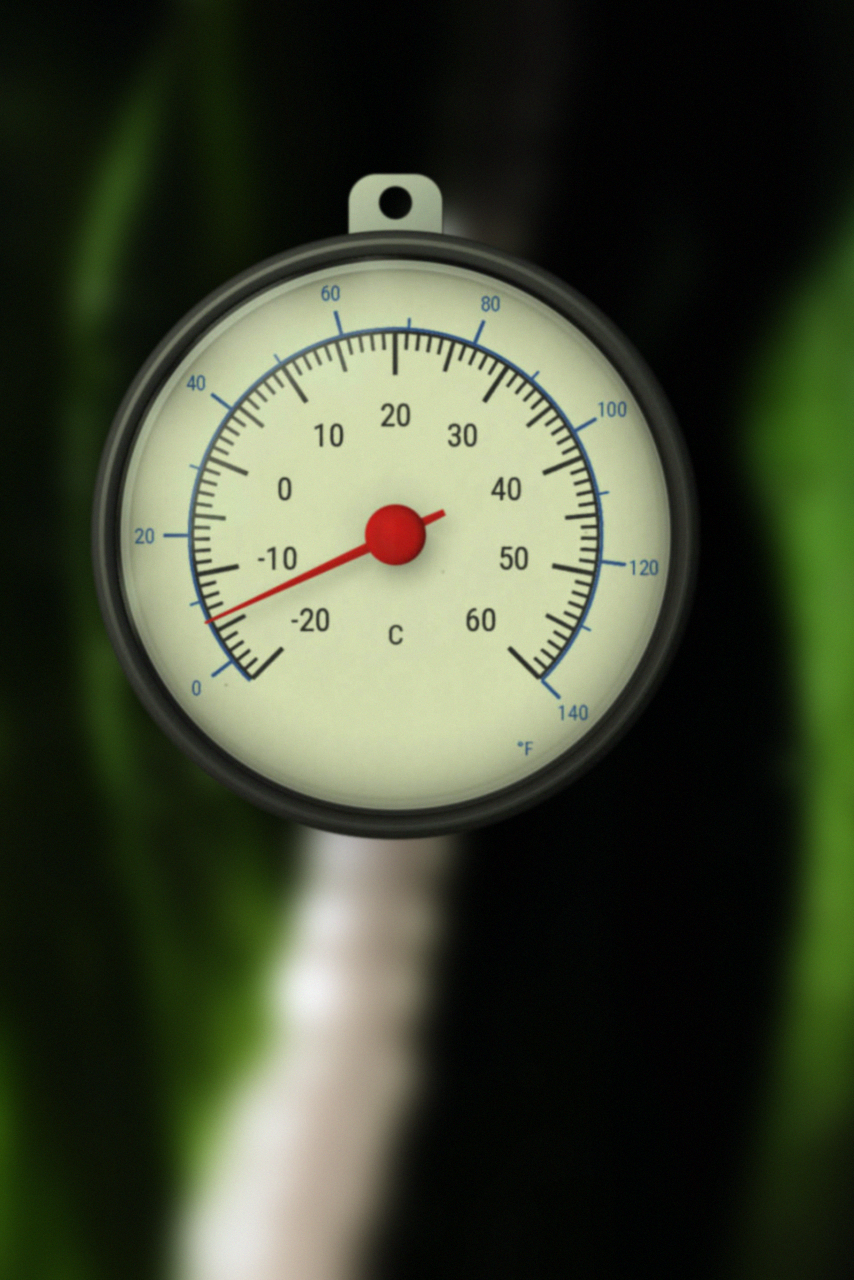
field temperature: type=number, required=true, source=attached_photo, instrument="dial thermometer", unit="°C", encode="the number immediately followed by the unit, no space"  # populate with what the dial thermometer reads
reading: -14°C
